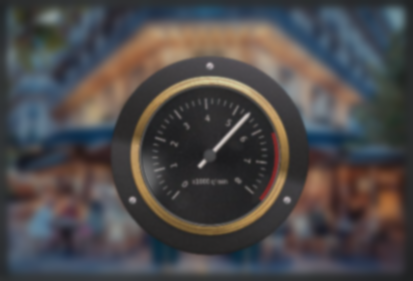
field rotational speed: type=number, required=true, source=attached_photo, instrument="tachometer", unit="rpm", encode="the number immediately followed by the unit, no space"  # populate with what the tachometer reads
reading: 5400rpm
